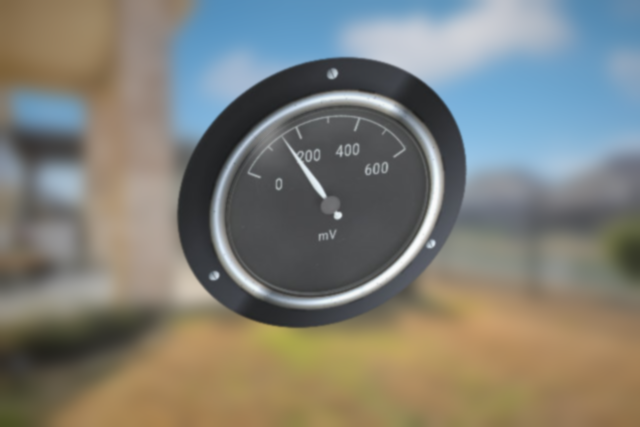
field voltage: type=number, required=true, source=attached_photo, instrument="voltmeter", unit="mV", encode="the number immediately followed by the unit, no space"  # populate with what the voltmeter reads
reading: 150mV
